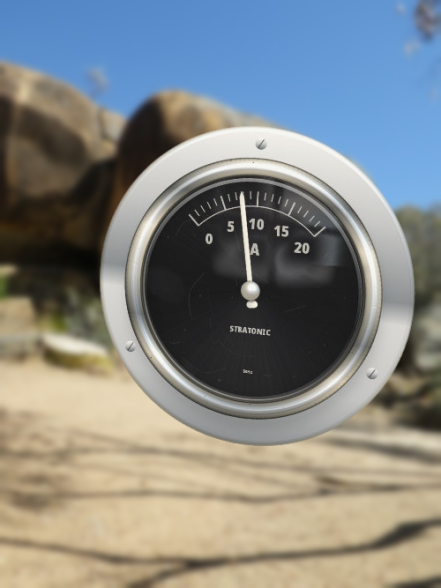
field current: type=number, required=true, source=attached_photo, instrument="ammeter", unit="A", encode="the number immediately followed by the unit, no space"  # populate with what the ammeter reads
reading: 8A
